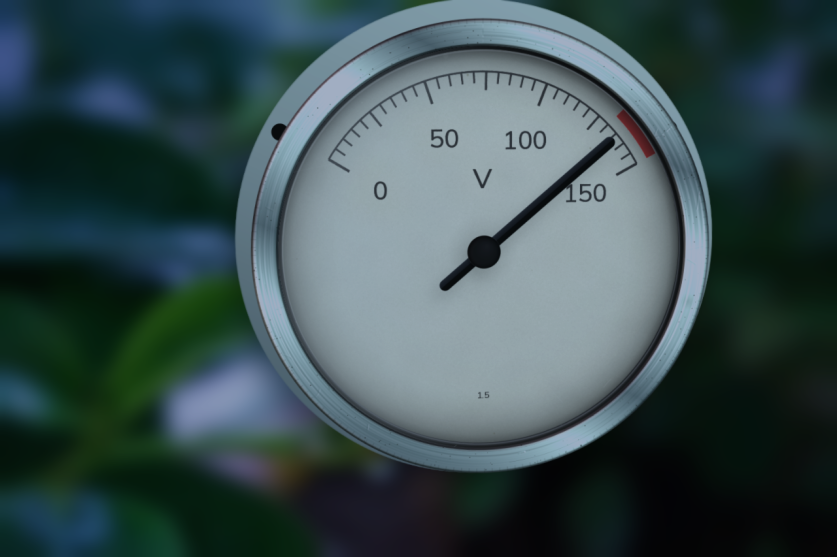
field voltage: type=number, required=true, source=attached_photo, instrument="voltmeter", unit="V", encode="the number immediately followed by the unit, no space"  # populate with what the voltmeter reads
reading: 135V
